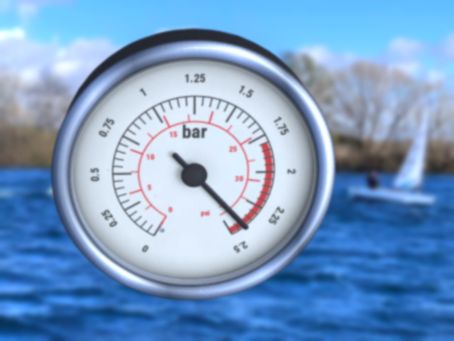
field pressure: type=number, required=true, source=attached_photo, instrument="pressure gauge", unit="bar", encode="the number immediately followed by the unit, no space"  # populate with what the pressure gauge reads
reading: 2.4bar
